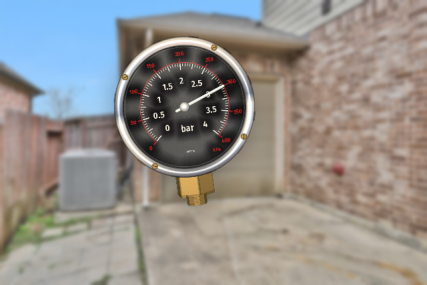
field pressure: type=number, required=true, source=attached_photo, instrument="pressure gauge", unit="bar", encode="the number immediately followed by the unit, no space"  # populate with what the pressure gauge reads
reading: 3bar
